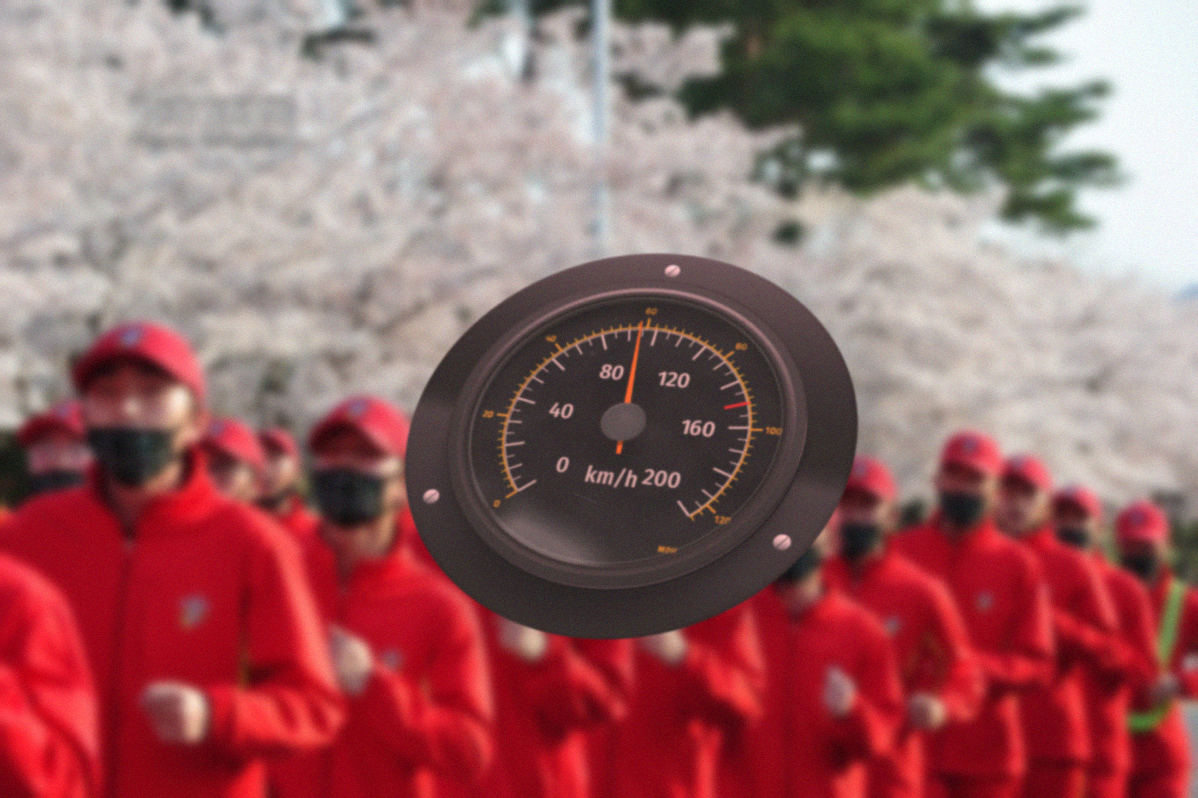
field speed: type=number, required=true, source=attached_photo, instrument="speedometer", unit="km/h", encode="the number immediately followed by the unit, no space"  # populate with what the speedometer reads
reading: 95km/h
